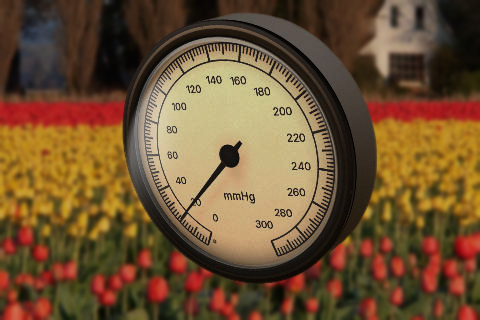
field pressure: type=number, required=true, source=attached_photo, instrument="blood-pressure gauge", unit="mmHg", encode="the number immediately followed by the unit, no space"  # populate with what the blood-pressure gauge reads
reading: 20mmHg
